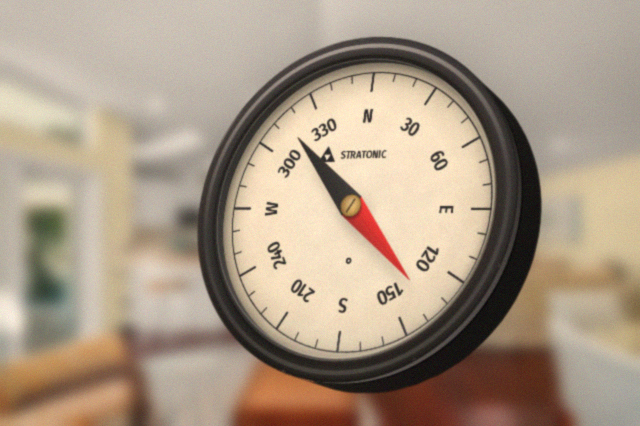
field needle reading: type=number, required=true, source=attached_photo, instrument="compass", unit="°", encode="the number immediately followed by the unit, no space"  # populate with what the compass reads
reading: 135°
